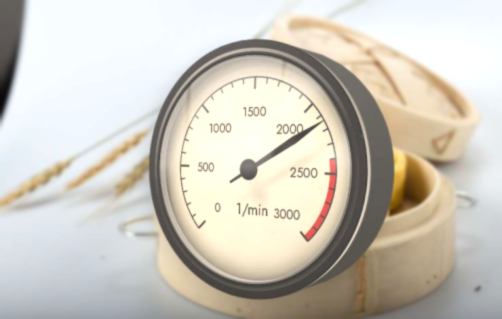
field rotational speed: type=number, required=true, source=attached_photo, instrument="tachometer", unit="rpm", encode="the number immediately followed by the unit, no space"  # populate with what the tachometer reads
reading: 2150rpm
